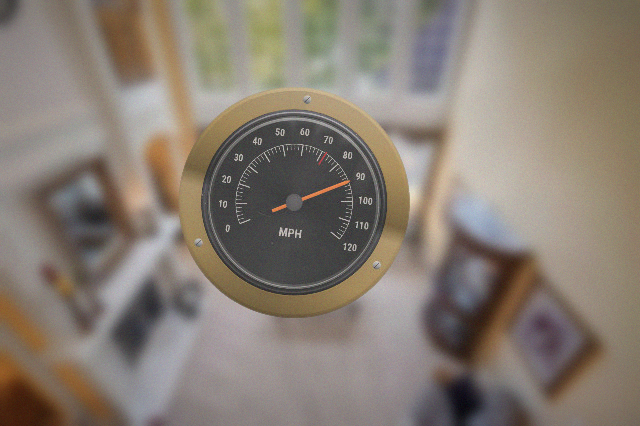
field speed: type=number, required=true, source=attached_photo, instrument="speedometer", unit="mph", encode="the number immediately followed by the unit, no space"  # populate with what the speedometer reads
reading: 90mph
